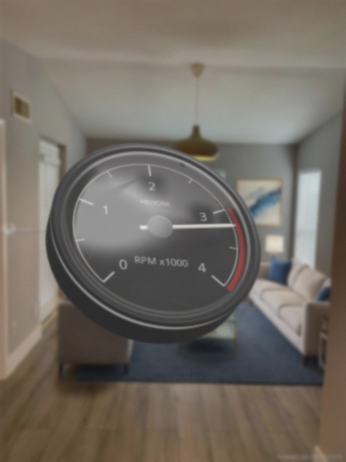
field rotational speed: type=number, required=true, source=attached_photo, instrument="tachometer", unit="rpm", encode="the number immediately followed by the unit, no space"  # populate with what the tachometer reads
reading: 3250rpm
